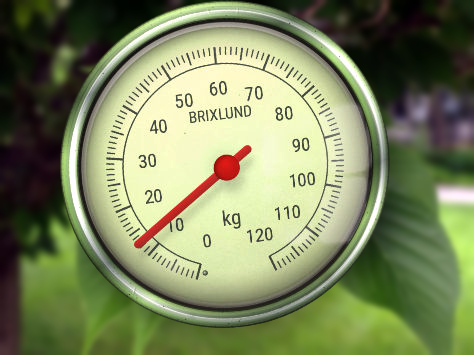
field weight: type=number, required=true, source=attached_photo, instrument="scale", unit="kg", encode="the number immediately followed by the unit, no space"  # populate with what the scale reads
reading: 13kg
